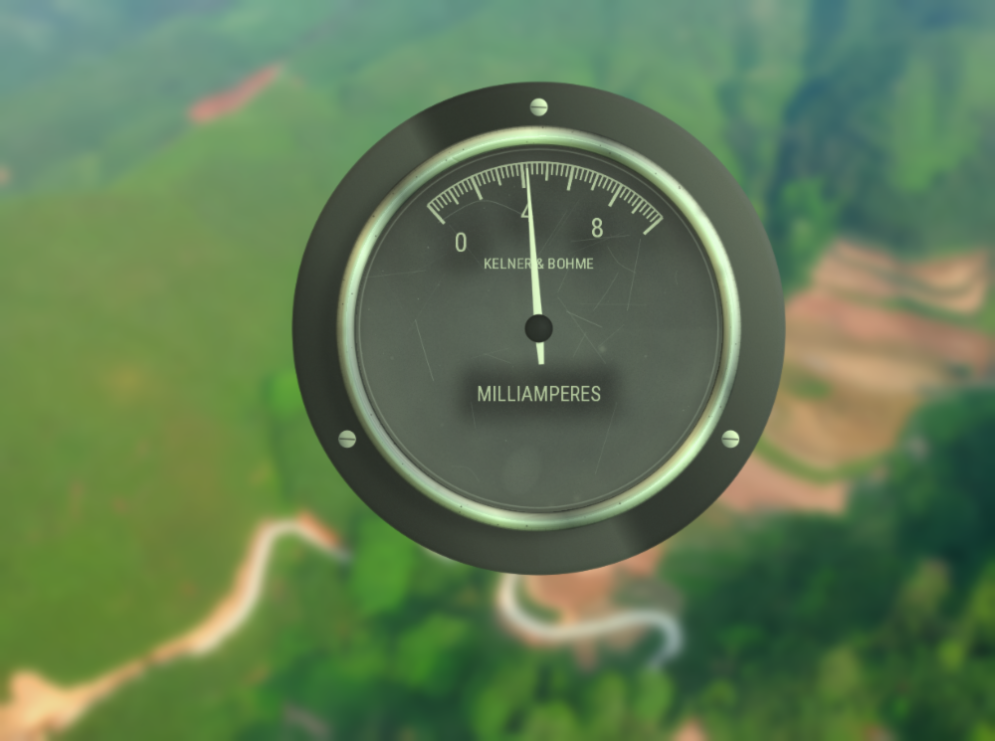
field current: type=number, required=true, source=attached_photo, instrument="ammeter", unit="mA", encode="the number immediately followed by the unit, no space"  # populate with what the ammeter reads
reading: 4.2mA
